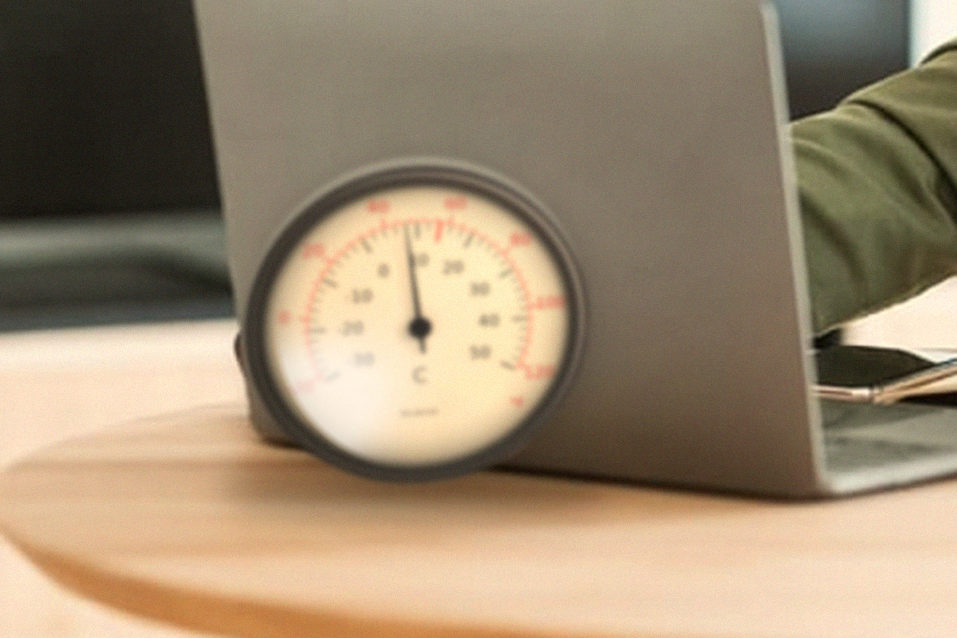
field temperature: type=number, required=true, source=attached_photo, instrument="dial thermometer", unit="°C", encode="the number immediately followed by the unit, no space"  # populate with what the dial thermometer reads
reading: 8°C
